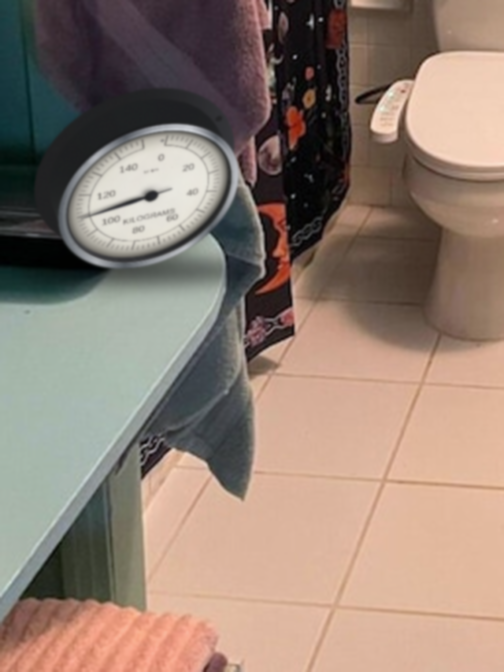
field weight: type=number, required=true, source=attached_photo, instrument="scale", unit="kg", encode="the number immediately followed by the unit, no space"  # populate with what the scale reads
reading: 110kg
